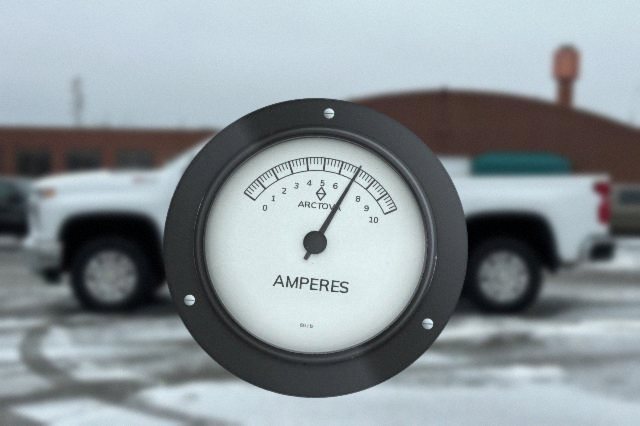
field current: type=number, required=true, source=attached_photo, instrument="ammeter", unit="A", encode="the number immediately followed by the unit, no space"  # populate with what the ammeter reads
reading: 7A
